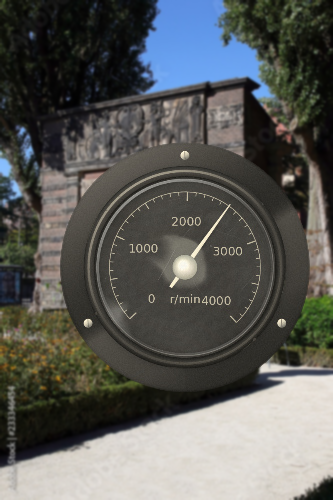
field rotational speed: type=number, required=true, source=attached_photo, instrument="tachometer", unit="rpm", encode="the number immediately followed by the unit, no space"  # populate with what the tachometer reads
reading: 2500rpm
